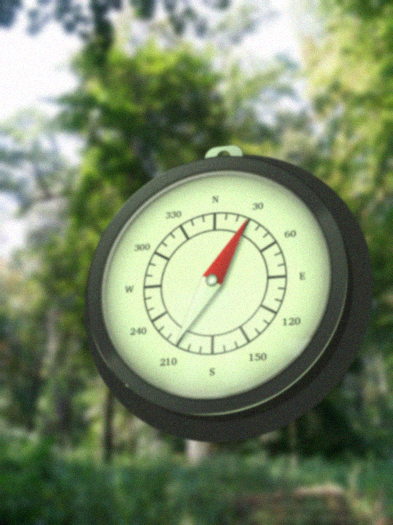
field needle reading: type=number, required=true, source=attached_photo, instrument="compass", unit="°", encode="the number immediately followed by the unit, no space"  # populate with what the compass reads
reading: 30°
